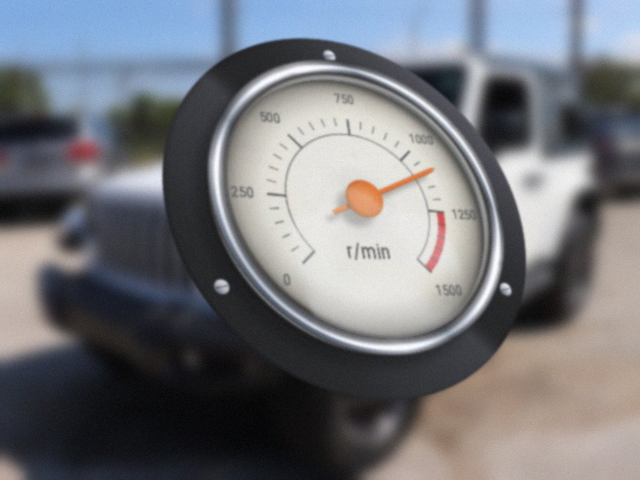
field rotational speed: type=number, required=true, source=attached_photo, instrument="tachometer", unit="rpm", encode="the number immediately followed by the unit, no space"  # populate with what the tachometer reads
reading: 1100rpm
